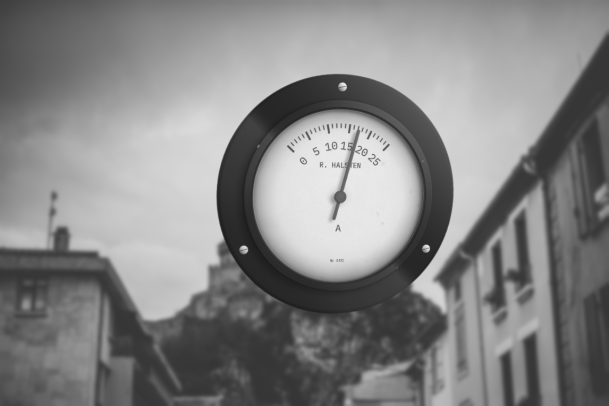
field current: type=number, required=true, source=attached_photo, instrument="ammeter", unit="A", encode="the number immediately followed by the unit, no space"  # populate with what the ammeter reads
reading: 17A
